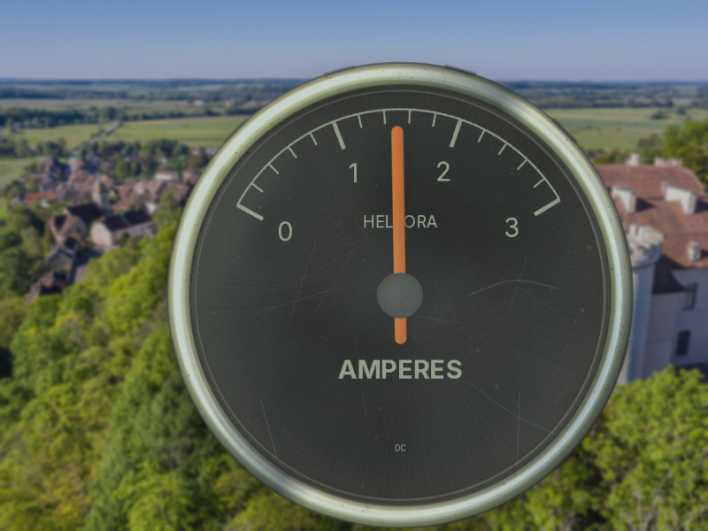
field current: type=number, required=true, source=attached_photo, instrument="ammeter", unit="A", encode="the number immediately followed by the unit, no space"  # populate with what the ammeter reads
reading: 1.5A
